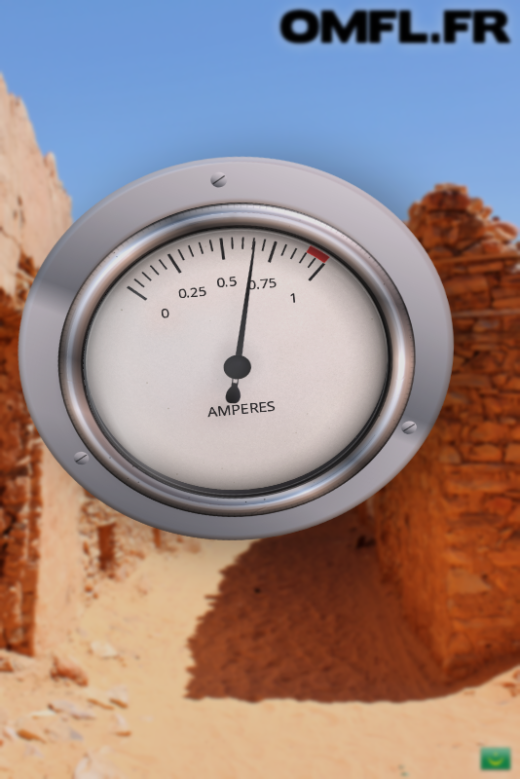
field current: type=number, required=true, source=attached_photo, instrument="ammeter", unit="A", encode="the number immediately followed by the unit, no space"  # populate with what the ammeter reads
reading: 0.65A
